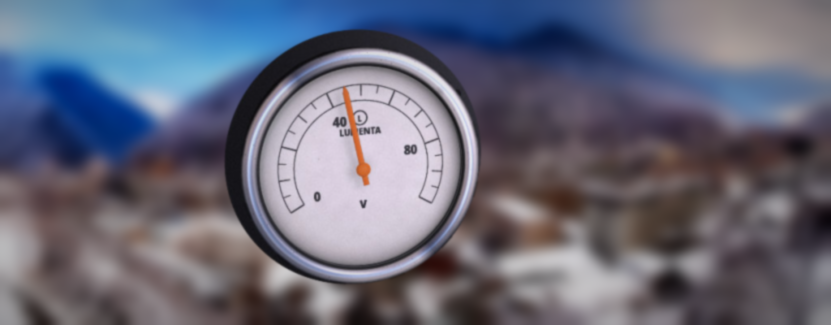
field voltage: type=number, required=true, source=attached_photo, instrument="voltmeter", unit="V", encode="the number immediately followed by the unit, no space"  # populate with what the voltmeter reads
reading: 45V
